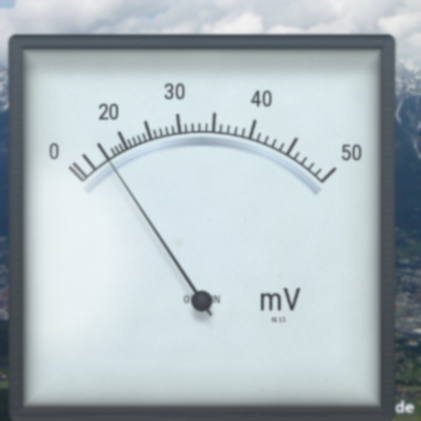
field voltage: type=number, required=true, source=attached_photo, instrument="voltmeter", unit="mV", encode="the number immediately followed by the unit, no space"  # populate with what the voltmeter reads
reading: 15mV
